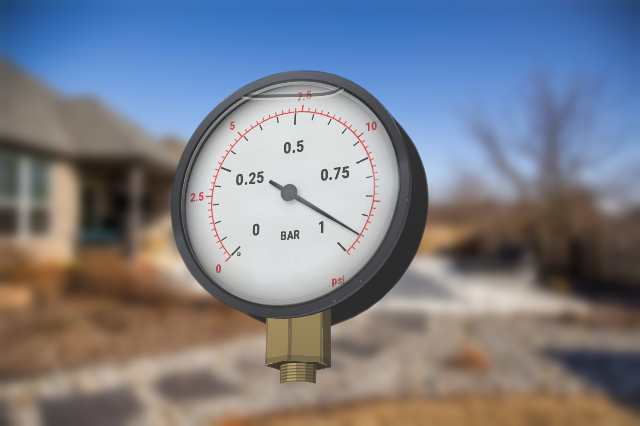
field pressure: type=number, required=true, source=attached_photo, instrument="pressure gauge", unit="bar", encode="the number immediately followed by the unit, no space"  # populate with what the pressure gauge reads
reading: 0.95bar
